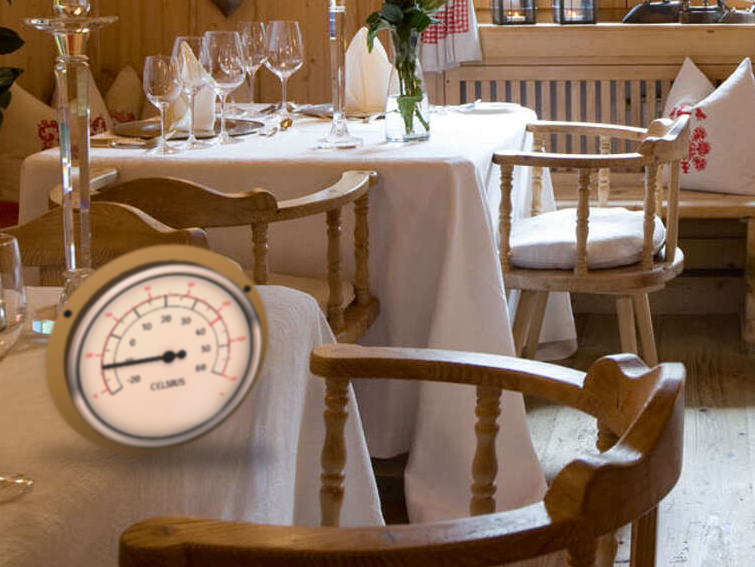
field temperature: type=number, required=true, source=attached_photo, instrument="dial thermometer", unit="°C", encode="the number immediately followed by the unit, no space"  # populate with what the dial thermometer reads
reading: -10°C
